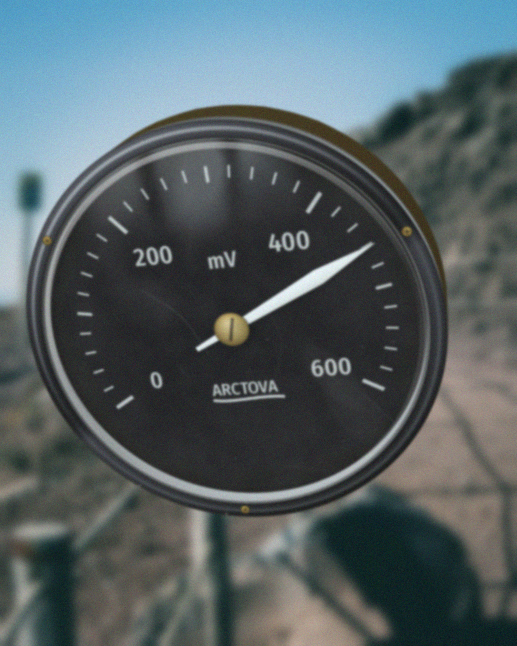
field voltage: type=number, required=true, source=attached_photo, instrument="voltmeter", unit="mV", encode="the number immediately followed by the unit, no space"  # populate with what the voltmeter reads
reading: 460mV
